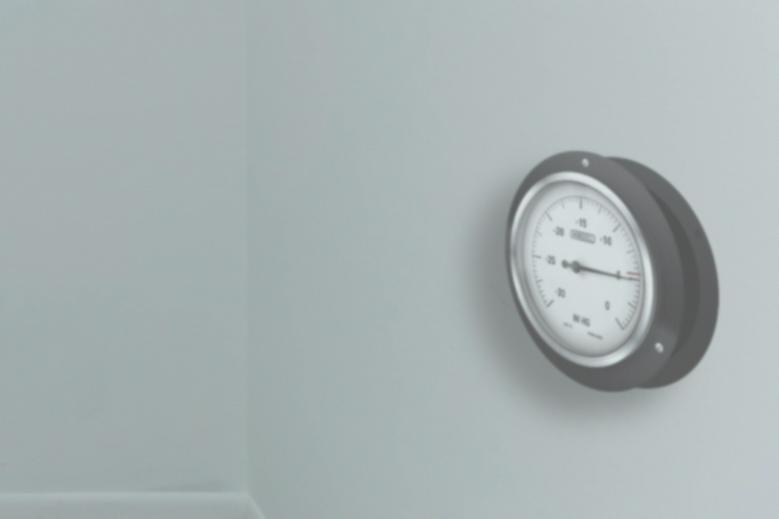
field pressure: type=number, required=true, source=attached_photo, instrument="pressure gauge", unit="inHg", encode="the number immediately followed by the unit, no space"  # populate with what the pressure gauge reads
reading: -5inHg
